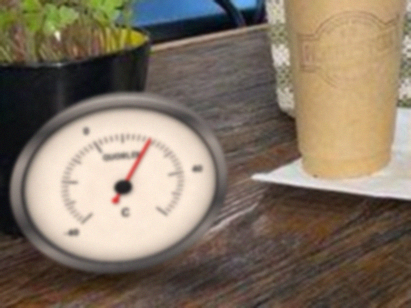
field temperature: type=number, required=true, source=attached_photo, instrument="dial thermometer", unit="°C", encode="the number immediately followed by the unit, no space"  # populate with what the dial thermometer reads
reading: 20°C
